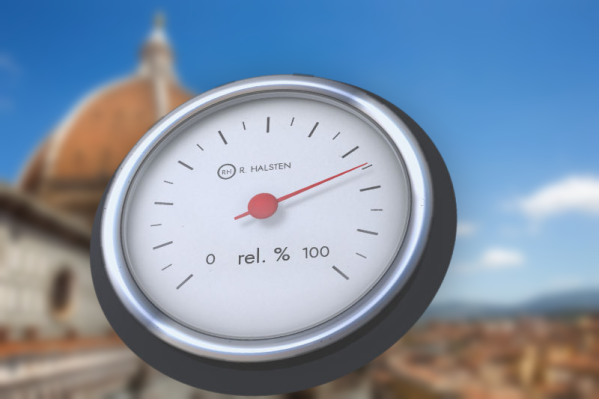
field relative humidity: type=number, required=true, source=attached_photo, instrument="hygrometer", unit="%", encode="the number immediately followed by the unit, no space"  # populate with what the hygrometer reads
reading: 75%
